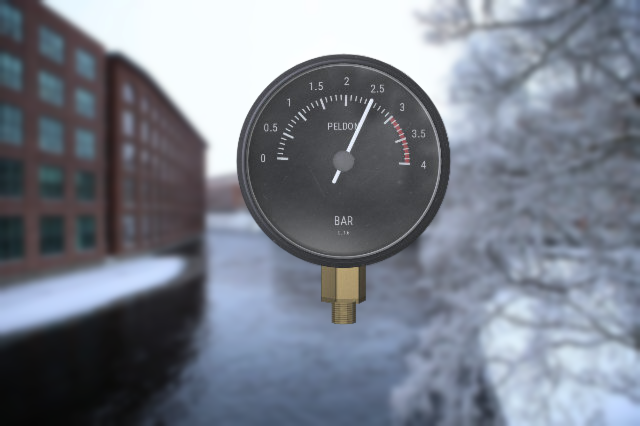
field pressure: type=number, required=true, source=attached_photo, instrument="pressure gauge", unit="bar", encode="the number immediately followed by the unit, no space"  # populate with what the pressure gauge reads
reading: 2.5bar
